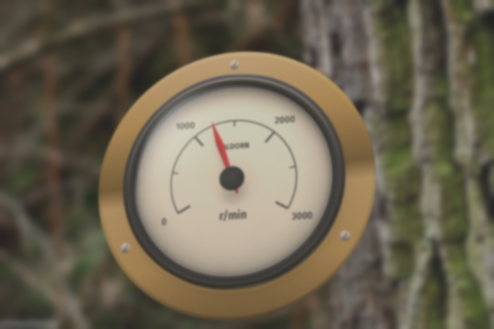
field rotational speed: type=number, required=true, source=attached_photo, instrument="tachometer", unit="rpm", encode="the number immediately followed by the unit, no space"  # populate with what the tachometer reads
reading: 1250rpm
